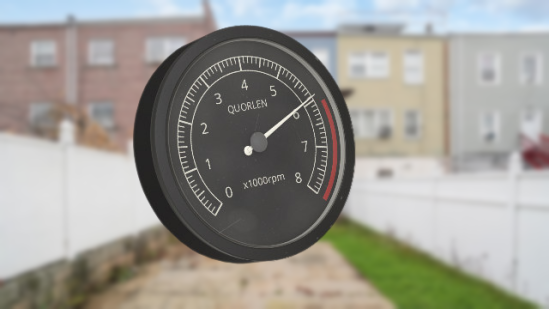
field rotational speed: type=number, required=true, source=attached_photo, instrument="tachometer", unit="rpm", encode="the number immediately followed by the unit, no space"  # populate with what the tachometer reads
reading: 5900rpm
